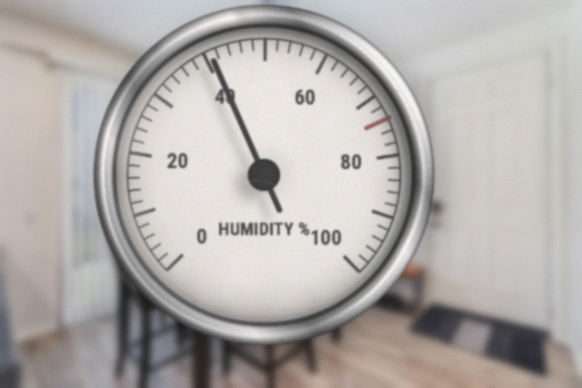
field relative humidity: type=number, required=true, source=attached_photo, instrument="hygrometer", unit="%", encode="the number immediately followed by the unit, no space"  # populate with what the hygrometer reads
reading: 41%
